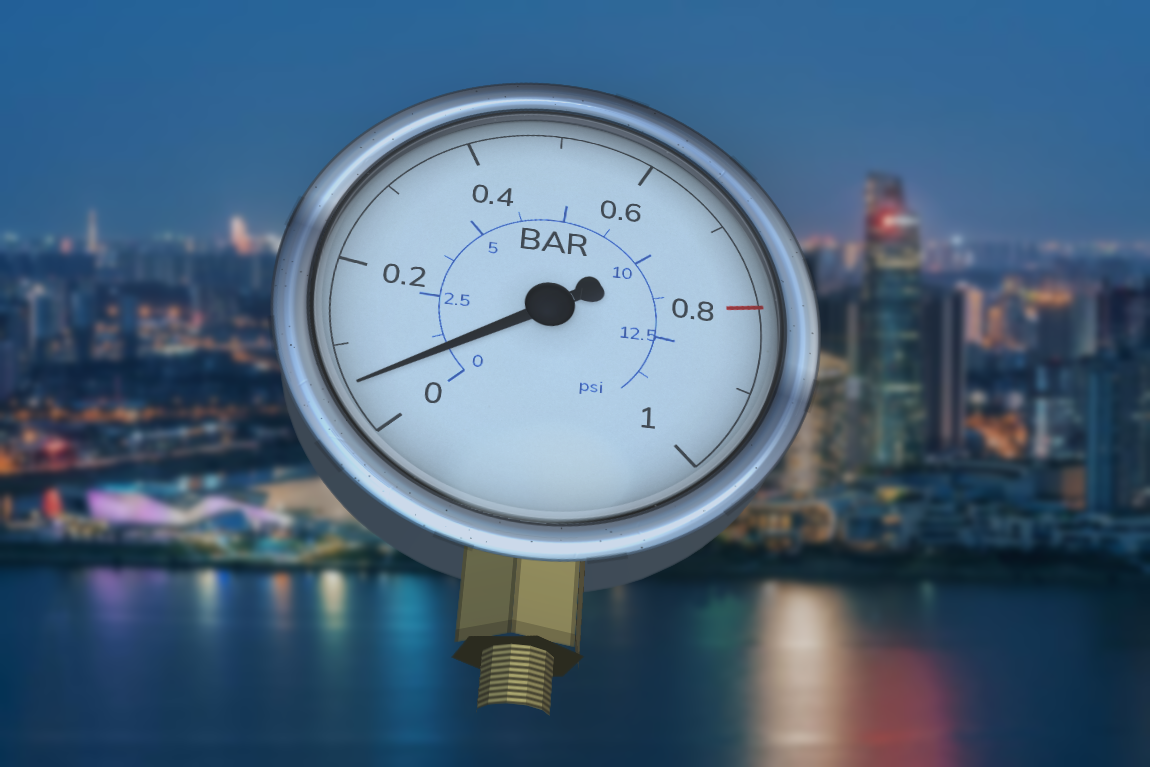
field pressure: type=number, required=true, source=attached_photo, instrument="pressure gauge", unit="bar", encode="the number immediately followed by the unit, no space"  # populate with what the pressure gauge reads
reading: 0.05bar
